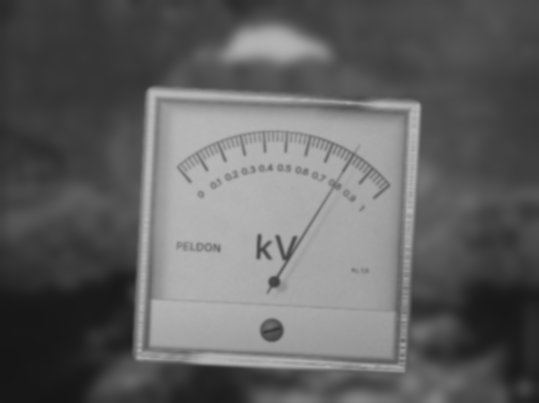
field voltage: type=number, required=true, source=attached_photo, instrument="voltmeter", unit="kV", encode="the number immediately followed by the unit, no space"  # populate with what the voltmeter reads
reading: 0.8kV
